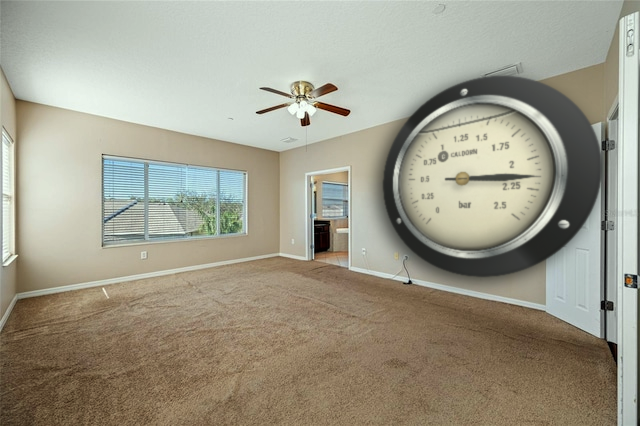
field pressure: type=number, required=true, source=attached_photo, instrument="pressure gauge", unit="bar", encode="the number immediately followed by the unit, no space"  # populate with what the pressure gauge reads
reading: 2.15bar
